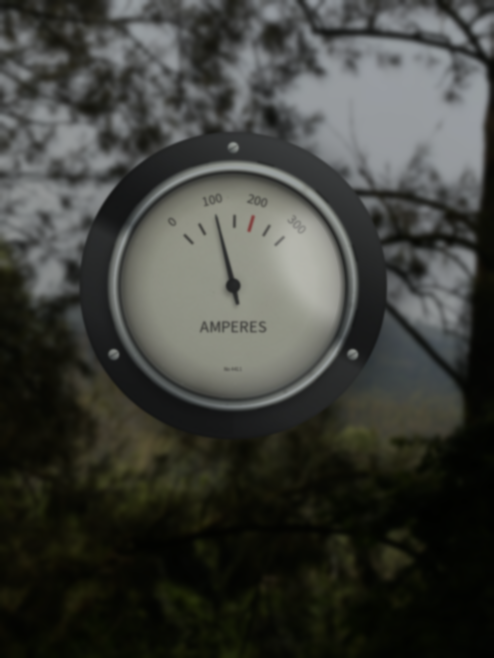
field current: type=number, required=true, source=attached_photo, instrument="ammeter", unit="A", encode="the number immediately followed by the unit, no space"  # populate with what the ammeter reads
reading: 100A
